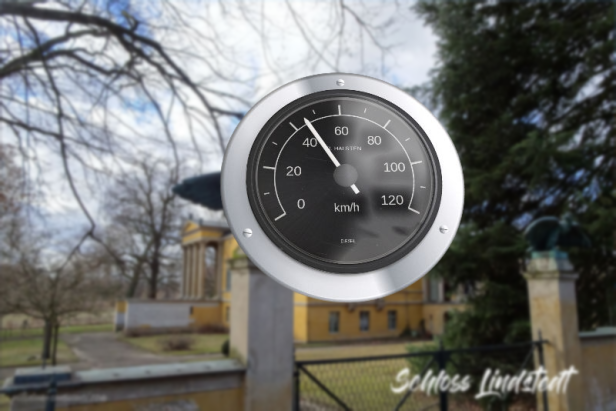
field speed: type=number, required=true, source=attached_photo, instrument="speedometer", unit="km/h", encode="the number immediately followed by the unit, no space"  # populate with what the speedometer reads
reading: 45km/h
